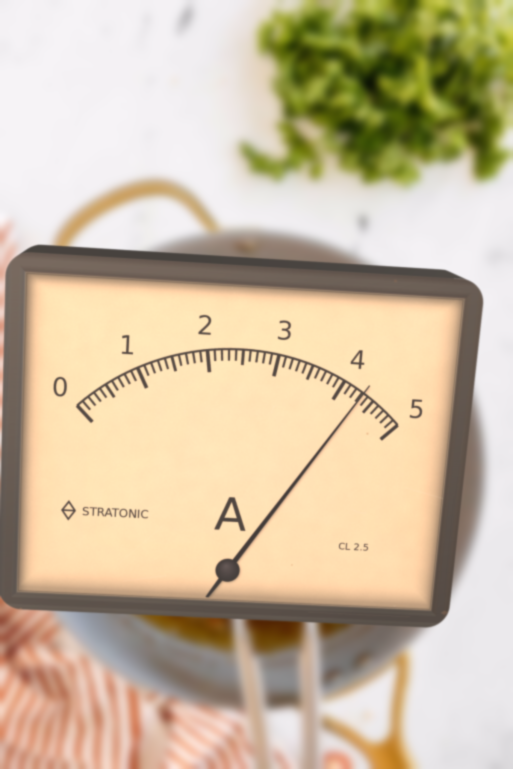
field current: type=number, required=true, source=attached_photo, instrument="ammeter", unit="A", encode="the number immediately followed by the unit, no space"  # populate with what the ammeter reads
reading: 4.3A
